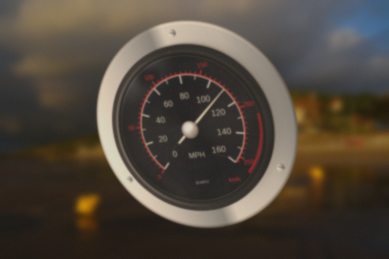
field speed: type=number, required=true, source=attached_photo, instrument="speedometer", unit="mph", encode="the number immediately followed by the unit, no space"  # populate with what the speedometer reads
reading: 110mph
